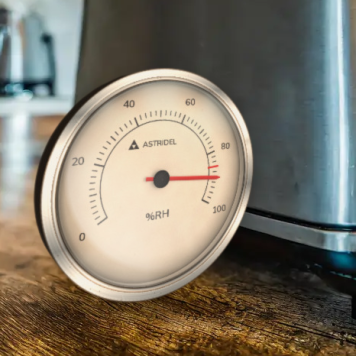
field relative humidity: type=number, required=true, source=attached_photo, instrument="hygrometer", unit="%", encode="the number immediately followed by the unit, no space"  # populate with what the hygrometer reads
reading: 90%
